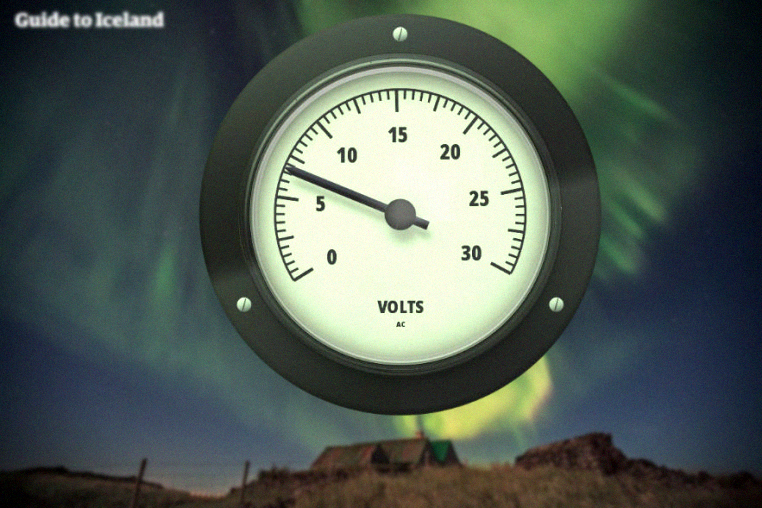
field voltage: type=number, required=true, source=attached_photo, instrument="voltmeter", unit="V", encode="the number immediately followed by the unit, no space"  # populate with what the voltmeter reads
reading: 6.75V
